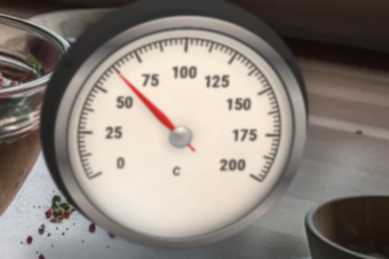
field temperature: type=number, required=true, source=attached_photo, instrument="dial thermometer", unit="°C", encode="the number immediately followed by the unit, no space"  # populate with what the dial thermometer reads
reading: 62.5°C
